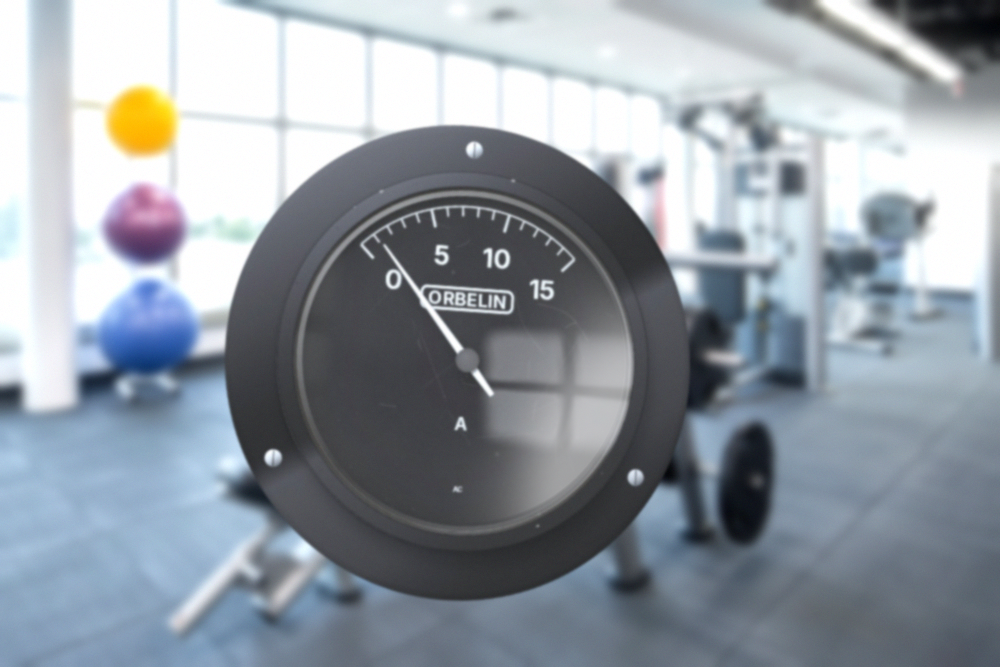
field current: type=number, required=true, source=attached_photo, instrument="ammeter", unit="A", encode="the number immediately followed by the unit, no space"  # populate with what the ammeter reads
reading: 1A
